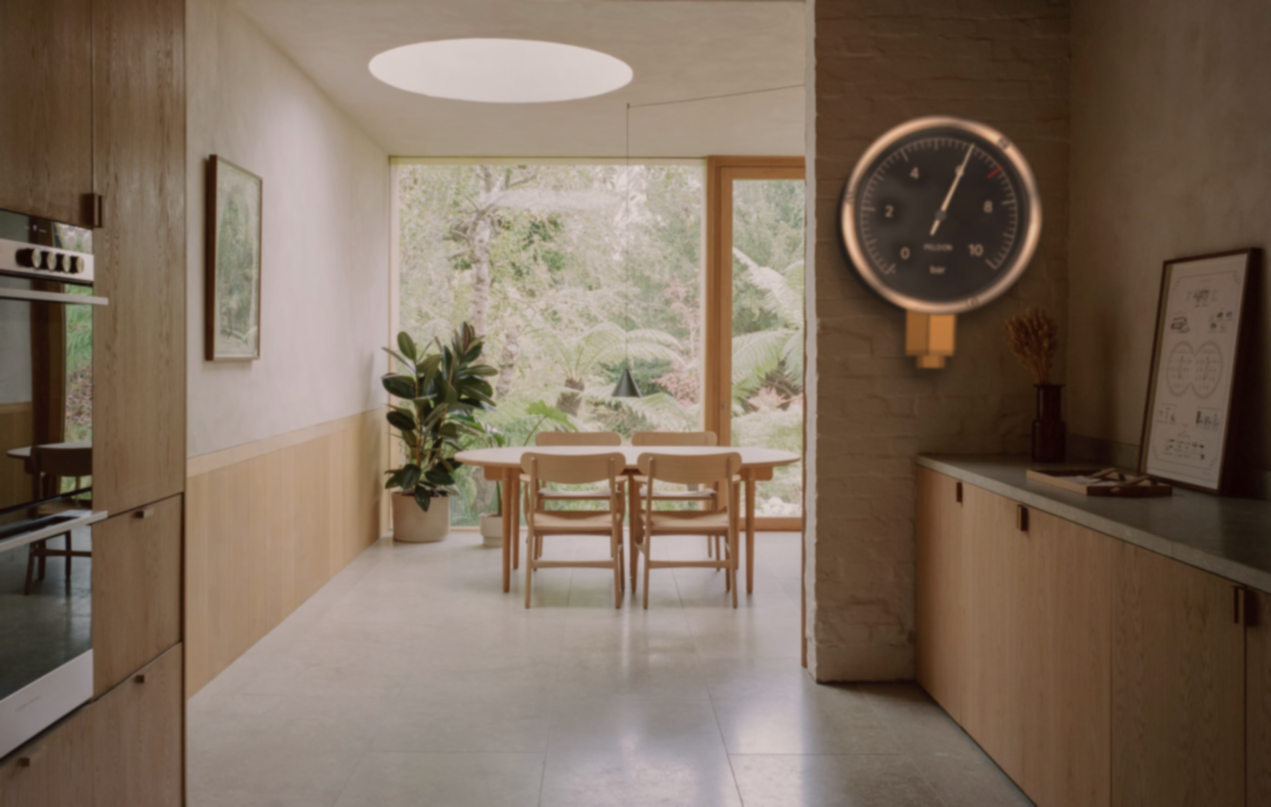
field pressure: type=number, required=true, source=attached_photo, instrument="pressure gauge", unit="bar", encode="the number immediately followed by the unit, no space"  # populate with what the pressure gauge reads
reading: 6bar
